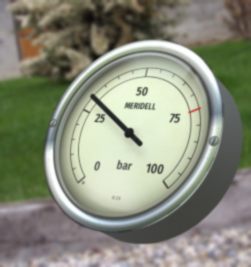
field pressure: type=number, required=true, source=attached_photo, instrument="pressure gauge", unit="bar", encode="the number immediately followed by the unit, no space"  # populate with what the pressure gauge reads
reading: 30bar
